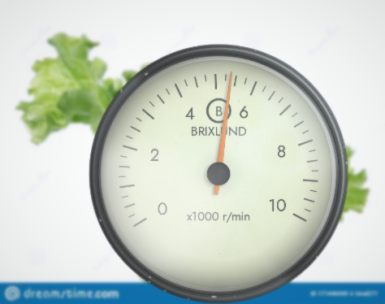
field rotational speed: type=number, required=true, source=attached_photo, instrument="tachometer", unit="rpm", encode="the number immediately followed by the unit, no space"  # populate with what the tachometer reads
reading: 5375rpm
